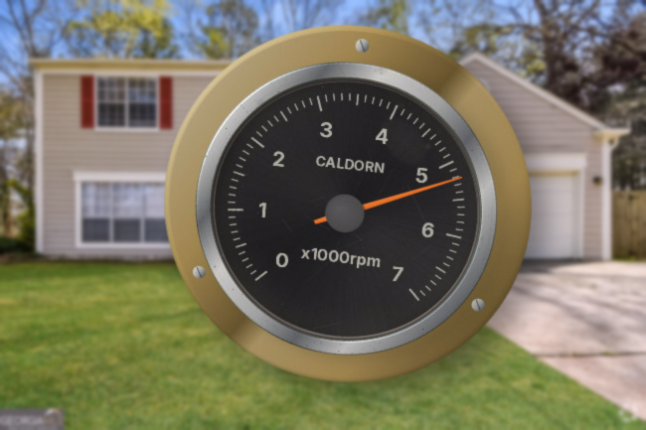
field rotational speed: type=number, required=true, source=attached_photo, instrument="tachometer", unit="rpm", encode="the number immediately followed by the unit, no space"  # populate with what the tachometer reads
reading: 5200rpm
